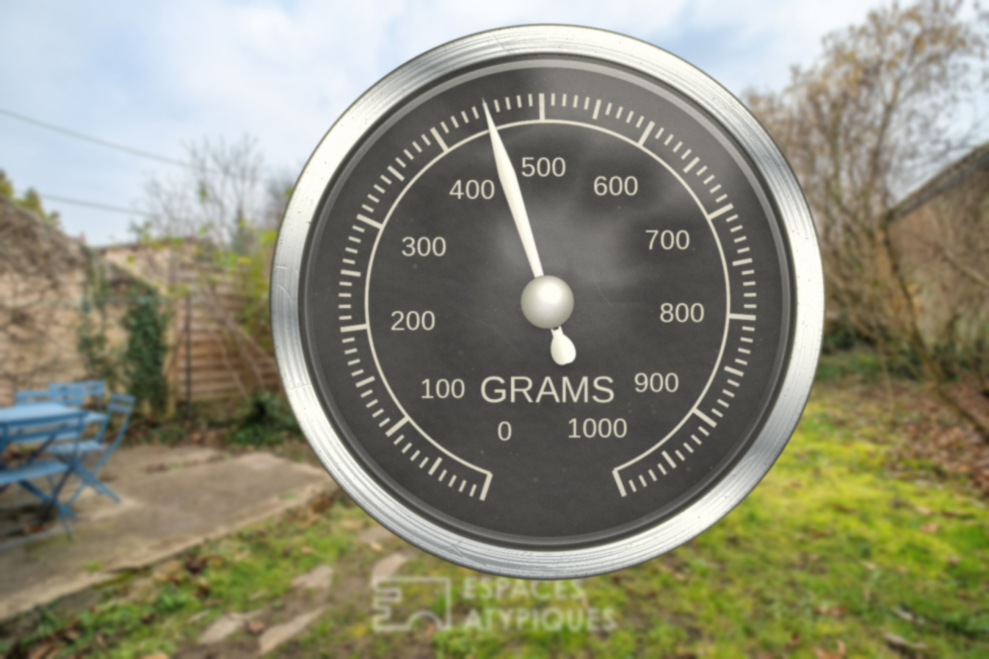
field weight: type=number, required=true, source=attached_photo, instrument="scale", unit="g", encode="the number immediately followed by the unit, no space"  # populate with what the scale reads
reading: 450g
